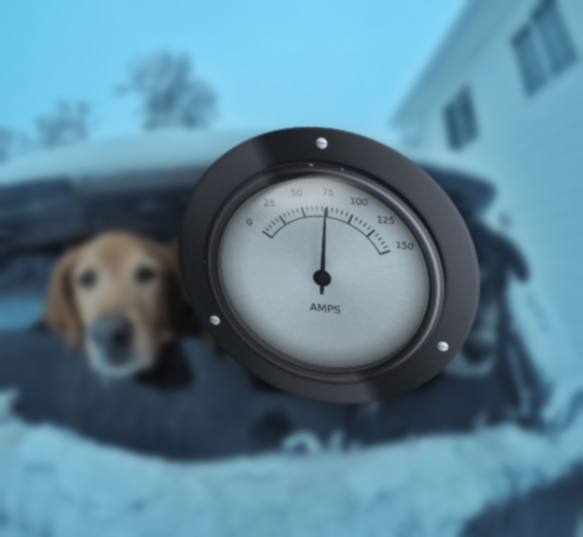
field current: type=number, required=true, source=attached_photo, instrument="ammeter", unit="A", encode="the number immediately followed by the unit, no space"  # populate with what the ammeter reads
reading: 75A
